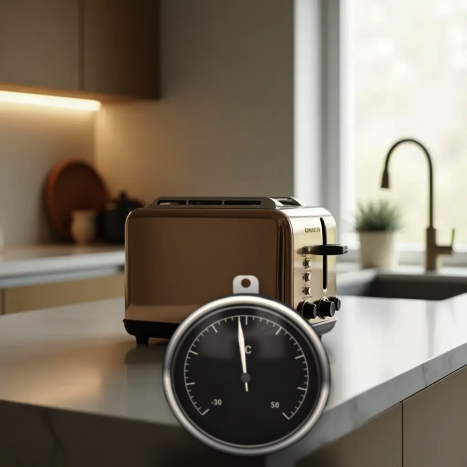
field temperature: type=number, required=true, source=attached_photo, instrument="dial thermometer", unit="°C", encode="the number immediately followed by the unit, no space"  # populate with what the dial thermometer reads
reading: 8°C
